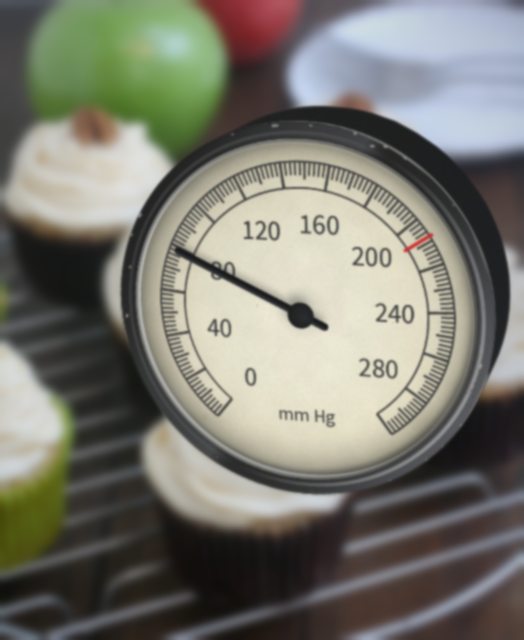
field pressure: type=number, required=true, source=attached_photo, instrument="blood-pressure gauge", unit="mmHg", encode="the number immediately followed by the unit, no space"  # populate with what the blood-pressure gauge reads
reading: 80mmHg
